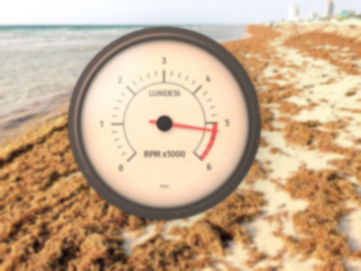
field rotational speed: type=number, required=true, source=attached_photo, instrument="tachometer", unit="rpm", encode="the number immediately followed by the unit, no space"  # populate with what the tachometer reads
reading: 5200rpm
